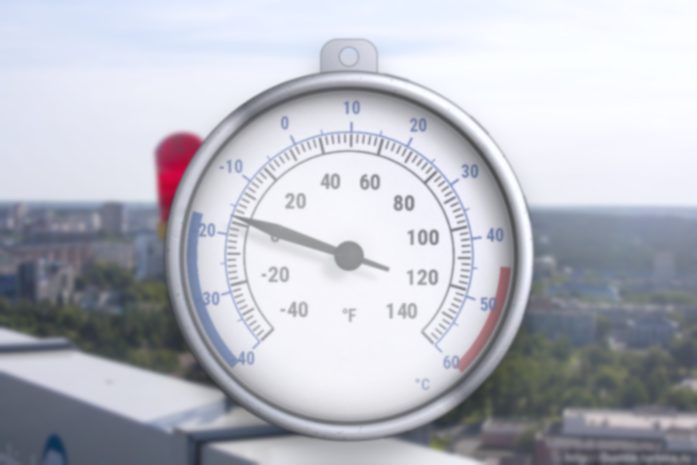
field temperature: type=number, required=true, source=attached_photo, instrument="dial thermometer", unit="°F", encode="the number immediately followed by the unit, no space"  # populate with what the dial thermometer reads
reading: 2°F
